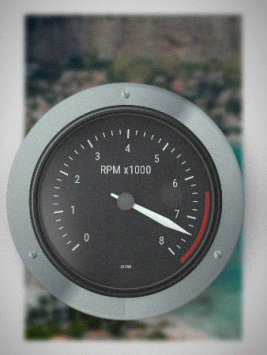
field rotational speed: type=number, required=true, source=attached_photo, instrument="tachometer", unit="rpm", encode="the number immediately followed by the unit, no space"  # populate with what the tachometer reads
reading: 7400rpm
